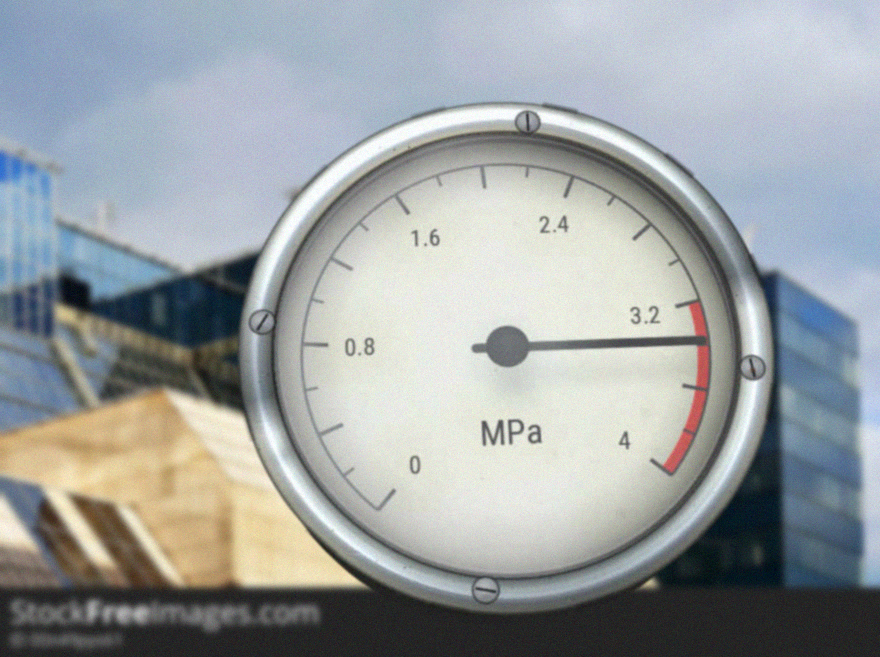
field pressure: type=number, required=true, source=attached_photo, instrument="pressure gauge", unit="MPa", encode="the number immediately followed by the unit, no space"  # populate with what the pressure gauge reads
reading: 3.4MPa
